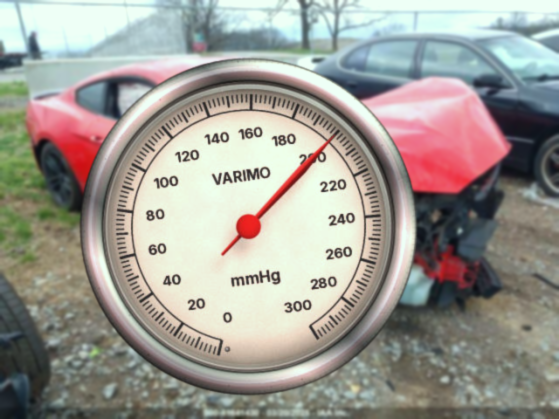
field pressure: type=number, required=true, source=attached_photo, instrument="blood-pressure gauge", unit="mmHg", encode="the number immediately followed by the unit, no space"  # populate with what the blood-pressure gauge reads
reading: 200mmHg
